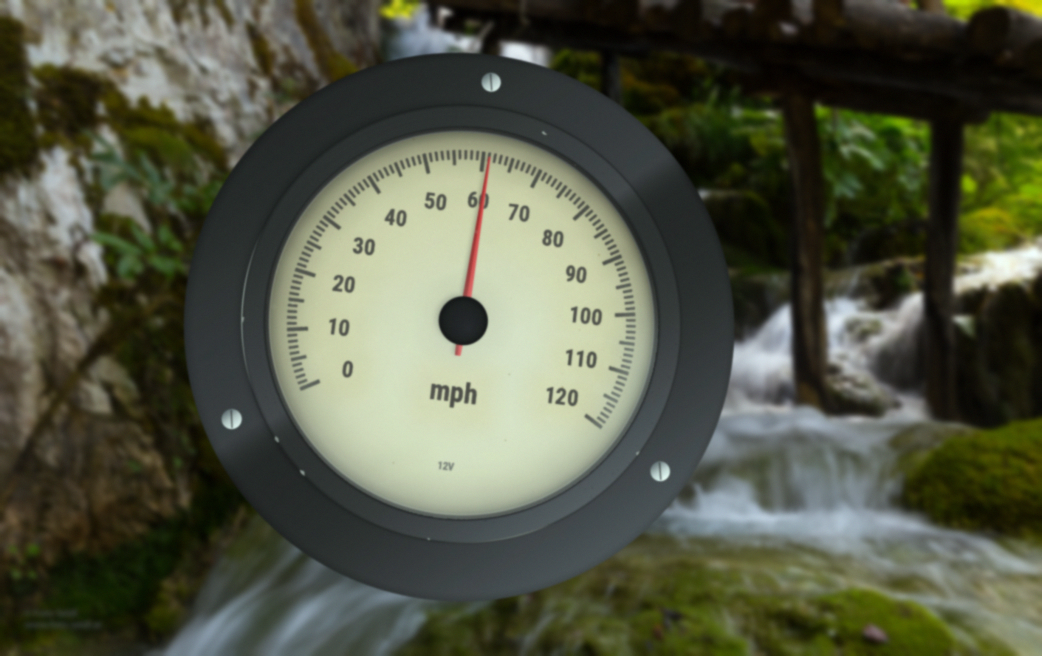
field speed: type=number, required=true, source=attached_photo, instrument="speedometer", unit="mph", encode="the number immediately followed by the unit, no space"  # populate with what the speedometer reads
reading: 61mph
